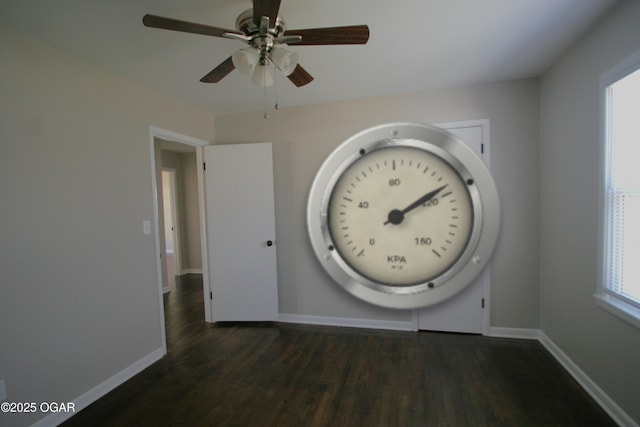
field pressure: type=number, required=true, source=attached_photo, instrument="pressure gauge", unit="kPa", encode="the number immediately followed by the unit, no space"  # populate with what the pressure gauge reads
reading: 115kPa
